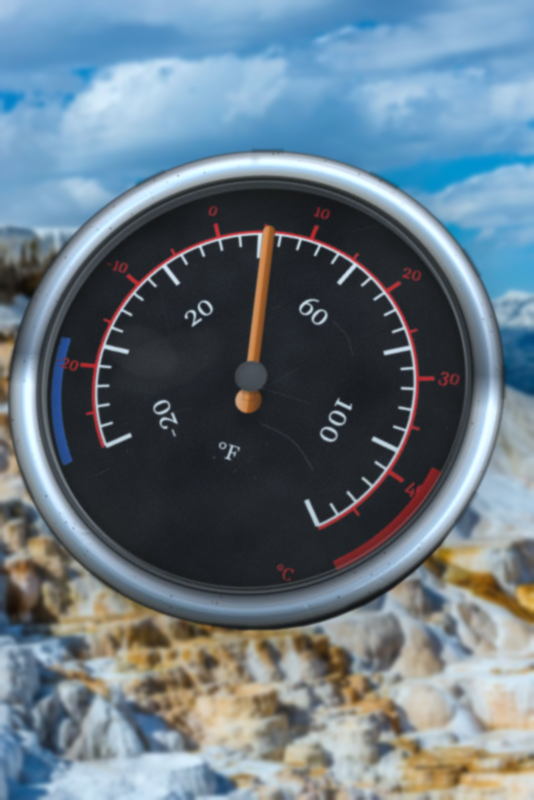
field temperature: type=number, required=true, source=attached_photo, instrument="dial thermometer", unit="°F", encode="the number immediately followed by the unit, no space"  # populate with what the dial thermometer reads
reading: 42°F
